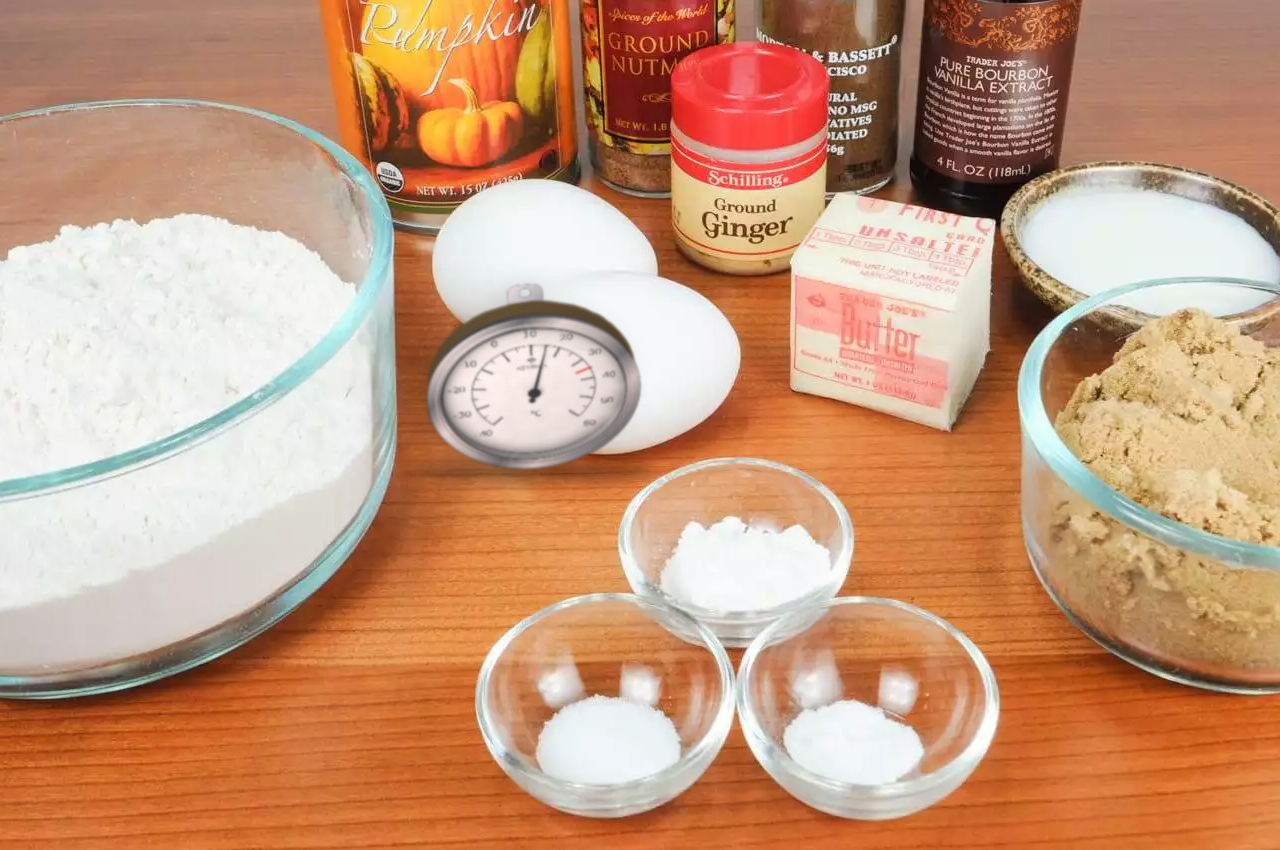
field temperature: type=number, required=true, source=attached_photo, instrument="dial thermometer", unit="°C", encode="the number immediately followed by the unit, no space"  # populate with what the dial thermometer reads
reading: 15°C
